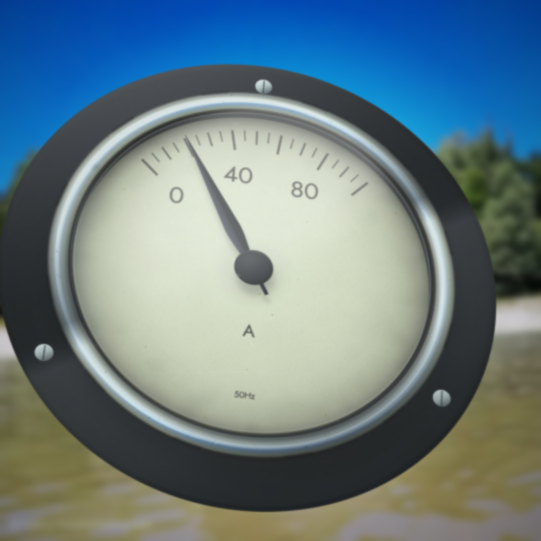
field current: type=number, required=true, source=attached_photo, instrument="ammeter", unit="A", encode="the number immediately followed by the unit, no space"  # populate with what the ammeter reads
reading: 20A
